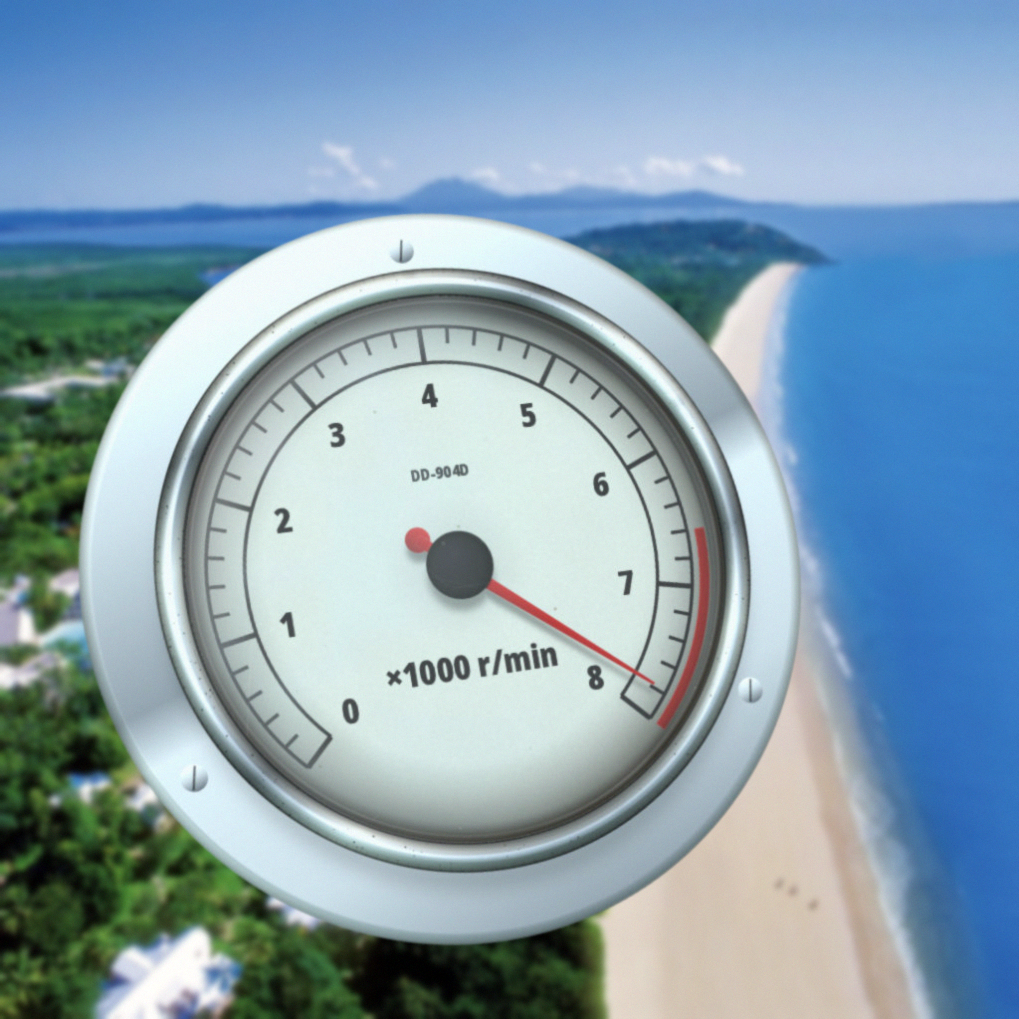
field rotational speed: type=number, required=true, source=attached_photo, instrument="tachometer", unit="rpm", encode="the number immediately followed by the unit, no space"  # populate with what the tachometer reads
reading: 7800rpm
